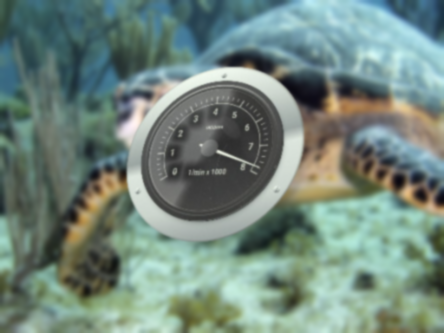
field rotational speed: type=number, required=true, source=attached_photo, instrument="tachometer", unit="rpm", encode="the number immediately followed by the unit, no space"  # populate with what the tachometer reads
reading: 7800rpm
